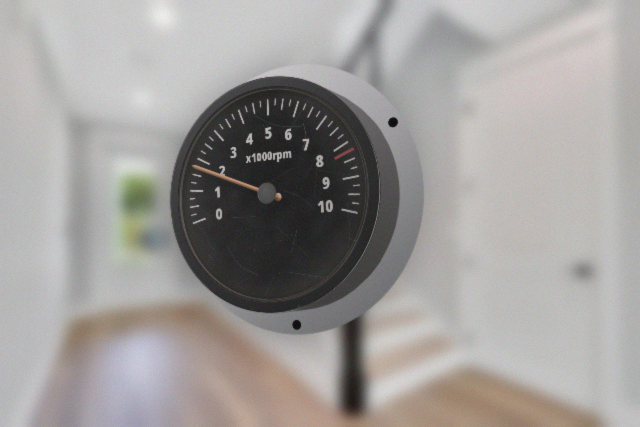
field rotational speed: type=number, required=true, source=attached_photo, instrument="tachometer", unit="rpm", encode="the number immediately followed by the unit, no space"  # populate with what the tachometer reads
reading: 1750rpm
